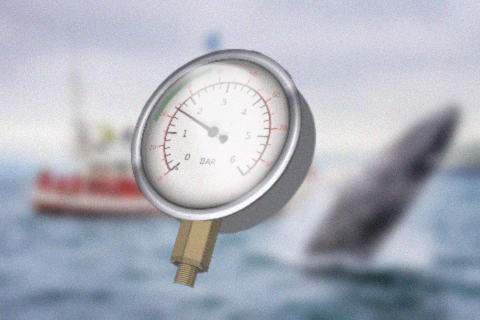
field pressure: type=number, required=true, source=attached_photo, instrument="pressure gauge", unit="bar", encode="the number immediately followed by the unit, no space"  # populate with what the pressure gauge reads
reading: 1.6bar
